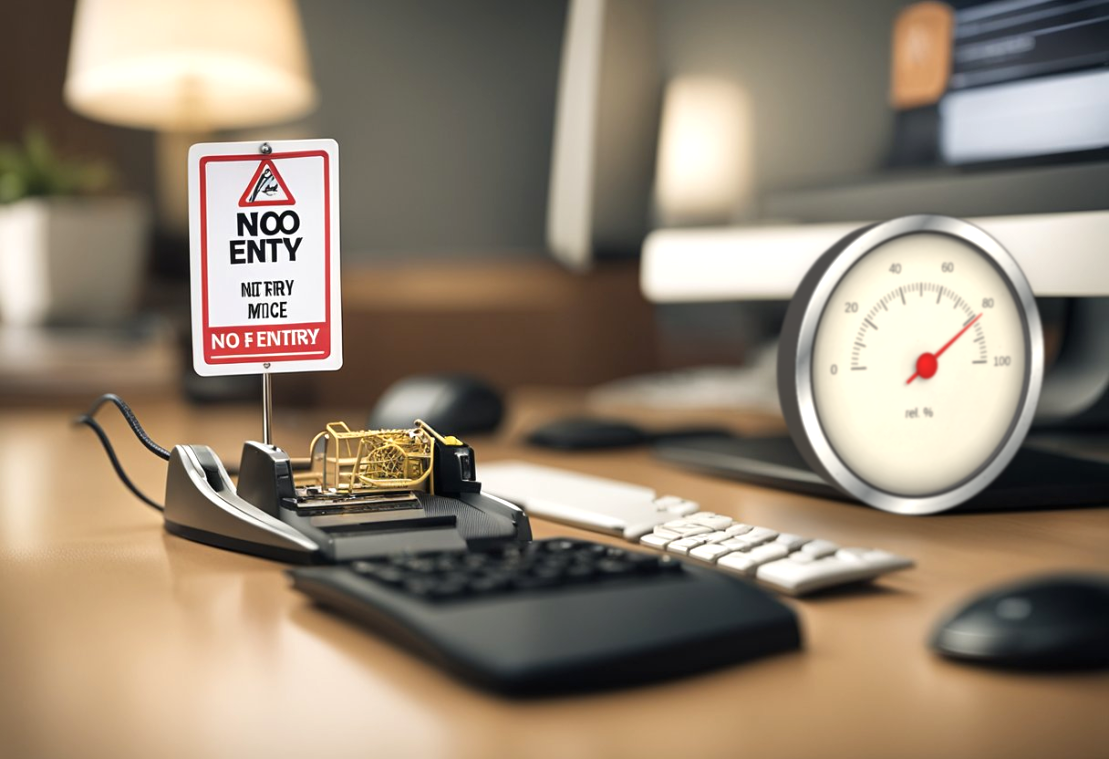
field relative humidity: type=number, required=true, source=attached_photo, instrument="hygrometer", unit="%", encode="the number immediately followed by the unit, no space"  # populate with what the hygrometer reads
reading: 80%
